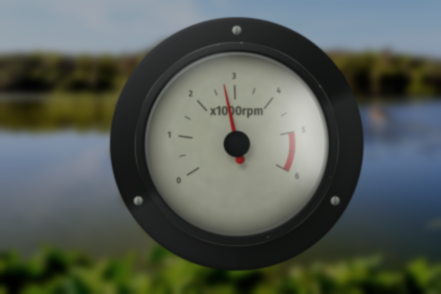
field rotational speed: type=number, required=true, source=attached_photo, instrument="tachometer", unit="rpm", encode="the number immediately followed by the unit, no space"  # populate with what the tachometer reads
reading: 2750rpm
